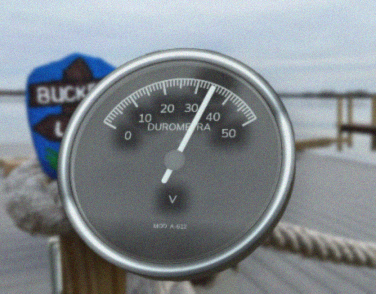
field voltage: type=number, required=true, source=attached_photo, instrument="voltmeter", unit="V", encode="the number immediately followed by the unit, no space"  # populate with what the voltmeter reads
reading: 35V
